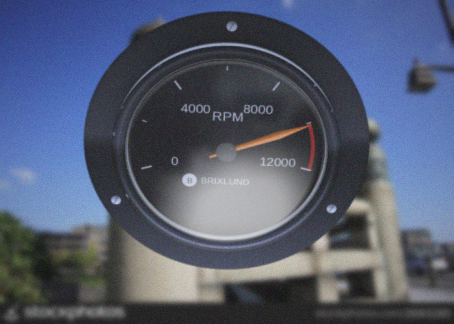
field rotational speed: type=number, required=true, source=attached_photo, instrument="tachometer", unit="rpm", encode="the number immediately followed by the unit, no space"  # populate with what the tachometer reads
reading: 10000rpm
